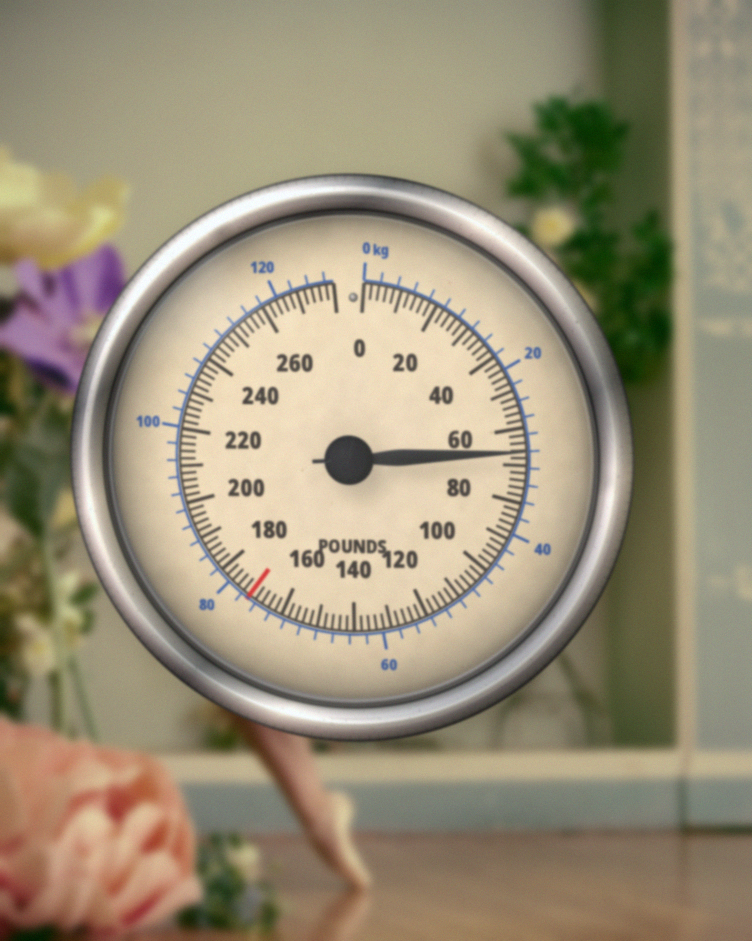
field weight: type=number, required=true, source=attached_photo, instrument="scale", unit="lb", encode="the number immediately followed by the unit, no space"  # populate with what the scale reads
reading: 66lb
